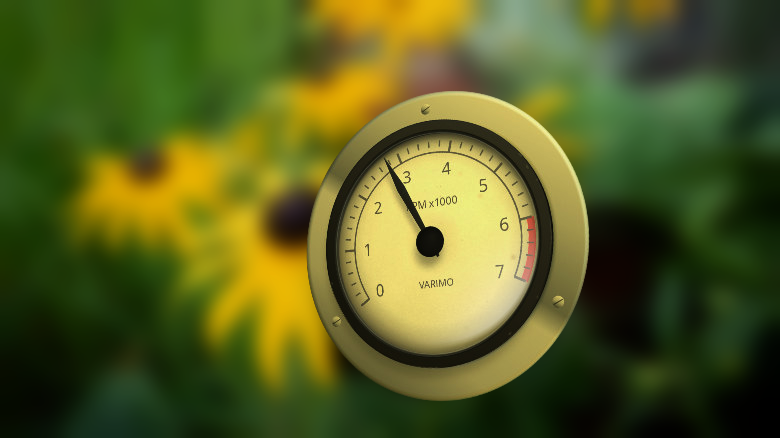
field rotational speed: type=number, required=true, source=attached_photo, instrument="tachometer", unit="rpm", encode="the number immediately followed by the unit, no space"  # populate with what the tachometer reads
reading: 2800rpm
